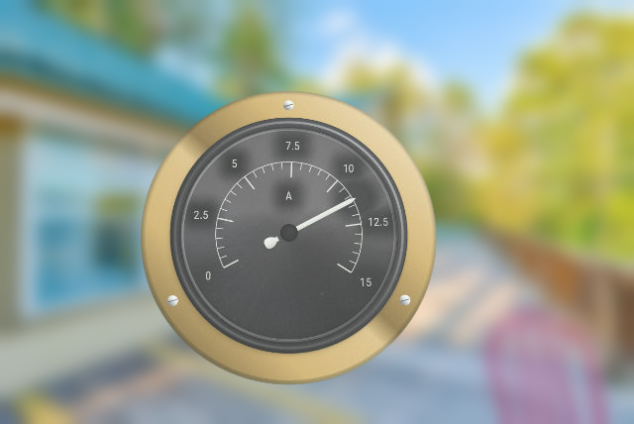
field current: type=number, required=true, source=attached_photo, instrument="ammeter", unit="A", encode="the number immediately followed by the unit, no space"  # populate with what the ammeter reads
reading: 11.25A
